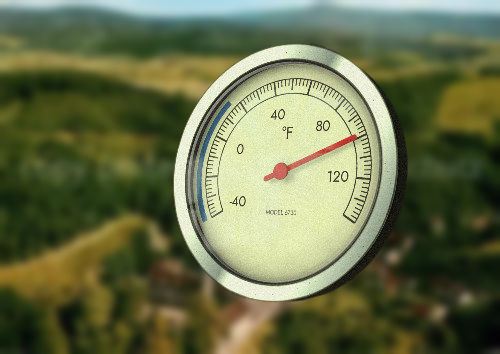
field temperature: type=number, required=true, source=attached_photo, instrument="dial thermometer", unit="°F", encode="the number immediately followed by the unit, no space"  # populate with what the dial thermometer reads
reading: 100°F
